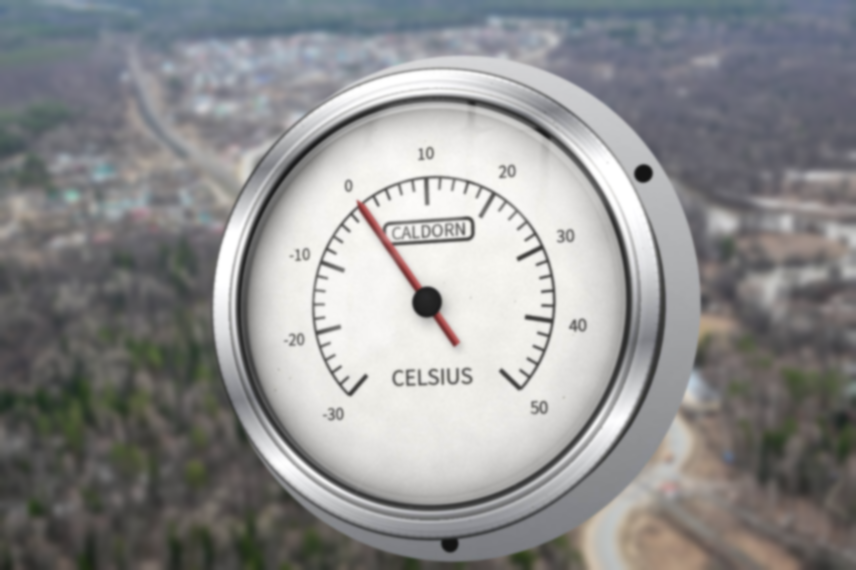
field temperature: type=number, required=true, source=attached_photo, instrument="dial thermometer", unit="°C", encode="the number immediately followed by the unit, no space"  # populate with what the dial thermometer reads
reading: 0°C
